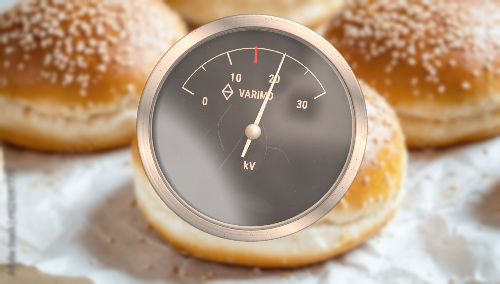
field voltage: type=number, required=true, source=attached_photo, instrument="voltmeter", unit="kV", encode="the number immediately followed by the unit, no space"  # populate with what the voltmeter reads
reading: 20kV
